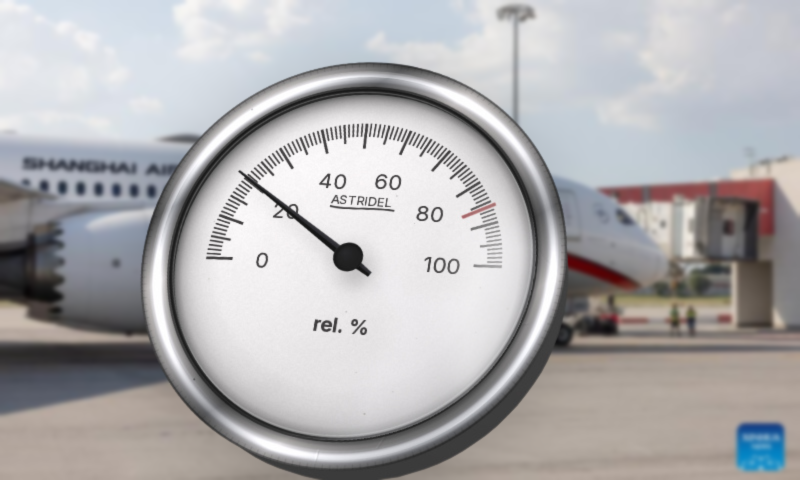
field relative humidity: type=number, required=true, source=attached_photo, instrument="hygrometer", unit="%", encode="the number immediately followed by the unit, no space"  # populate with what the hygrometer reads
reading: 20%
